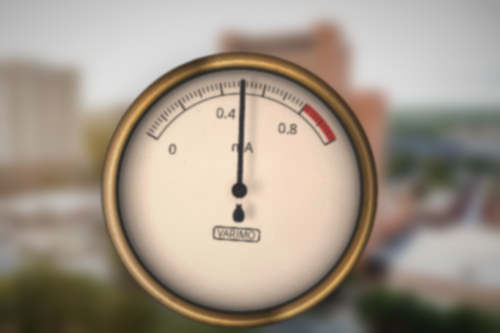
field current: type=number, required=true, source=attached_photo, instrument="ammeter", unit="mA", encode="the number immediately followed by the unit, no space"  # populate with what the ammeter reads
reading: 0.5mA
